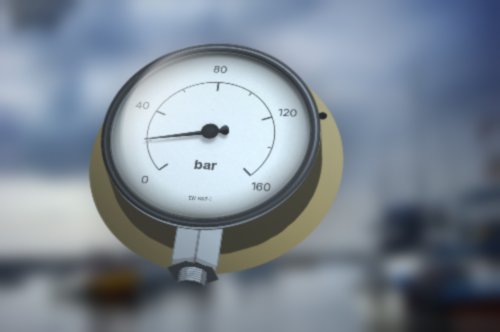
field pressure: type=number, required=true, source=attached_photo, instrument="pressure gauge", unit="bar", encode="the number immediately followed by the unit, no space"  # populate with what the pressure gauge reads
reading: 20bar
